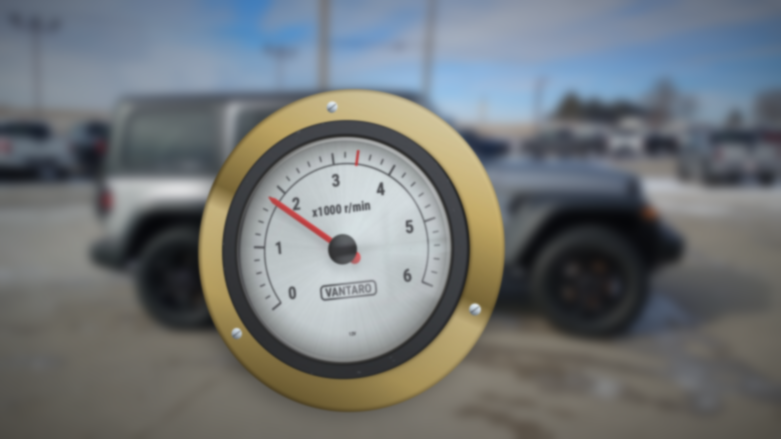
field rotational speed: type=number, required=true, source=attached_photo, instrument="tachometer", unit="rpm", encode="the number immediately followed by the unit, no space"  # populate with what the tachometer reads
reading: 1800rpm
